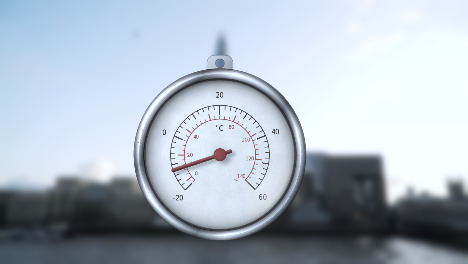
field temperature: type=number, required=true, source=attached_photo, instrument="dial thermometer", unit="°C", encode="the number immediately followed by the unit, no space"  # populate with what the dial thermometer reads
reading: -12°C
